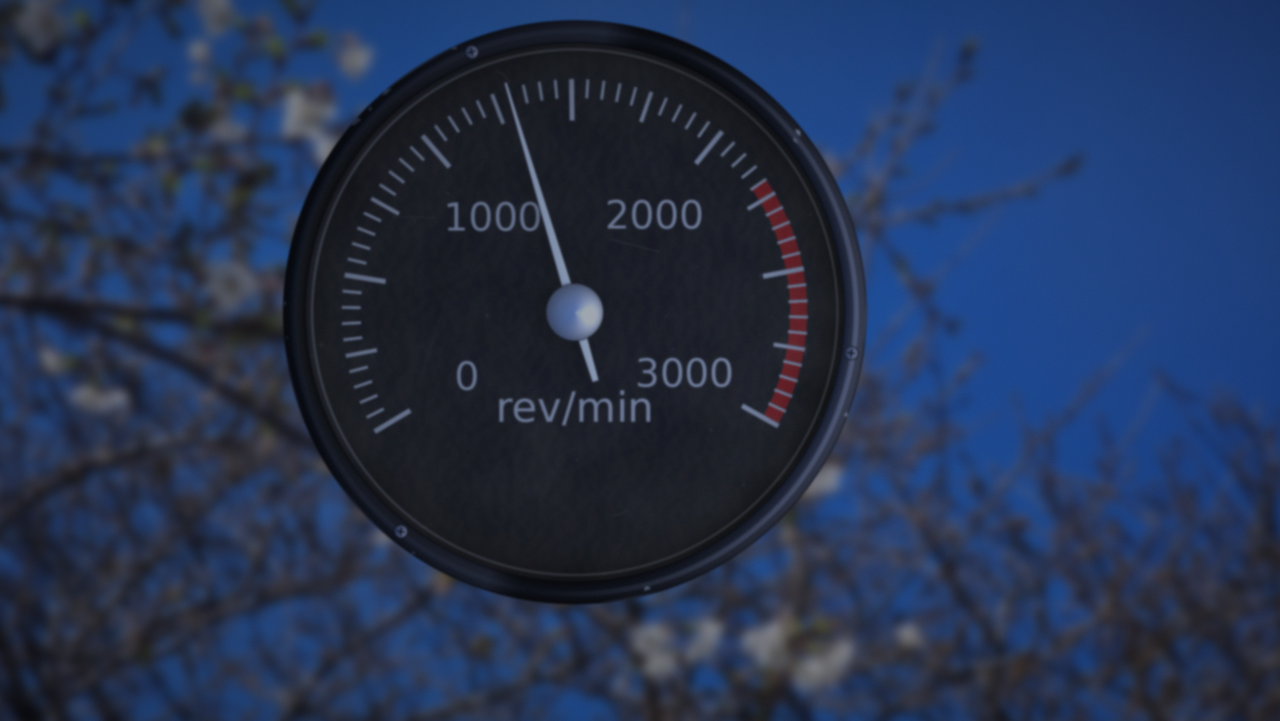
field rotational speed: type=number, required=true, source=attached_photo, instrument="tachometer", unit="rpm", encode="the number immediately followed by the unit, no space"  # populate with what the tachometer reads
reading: 1300rpm
